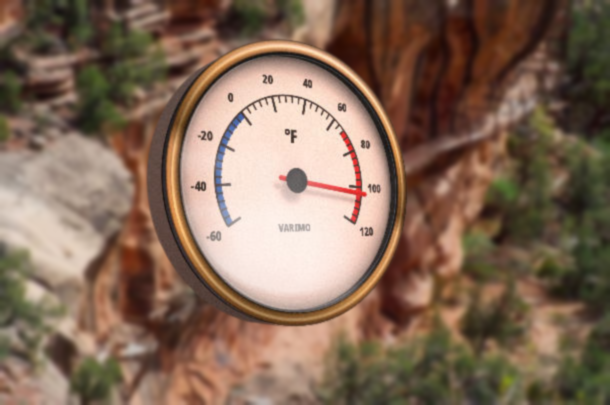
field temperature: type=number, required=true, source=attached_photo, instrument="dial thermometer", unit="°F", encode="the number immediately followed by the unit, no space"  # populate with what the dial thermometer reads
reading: 104°F
